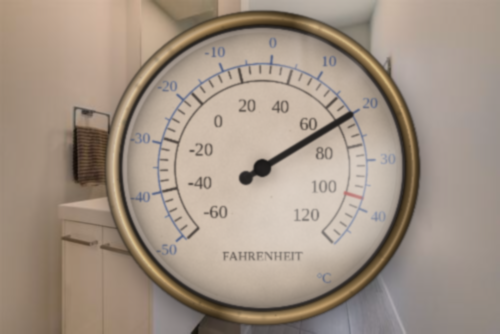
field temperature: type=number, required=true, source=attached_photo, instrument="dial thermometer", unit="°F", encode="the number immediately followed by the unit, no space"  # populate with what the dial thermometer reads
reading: 68°F
